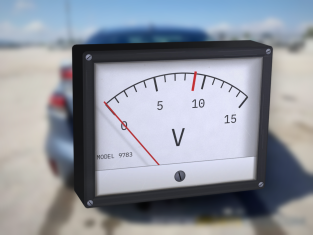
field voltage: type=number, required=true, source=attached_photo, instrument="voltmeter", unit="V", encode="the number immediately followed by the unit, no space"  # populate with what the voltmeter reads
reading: 0V
